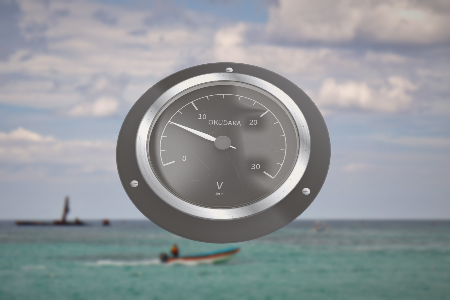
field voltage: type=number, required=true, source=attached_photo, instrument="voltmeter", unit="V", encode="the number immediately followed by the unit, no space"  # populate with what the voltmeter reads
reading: 6V
